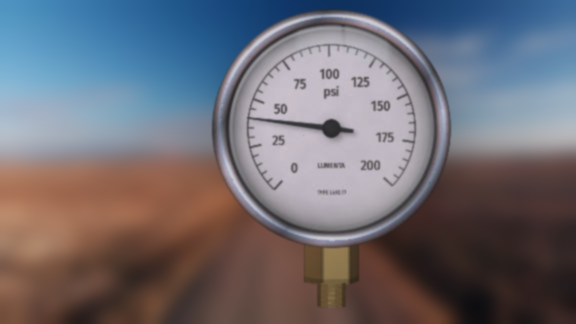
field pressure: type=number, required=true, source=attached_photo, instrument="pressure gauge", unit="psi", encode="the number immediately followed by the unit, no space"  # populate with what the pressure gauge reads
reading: 40psi
